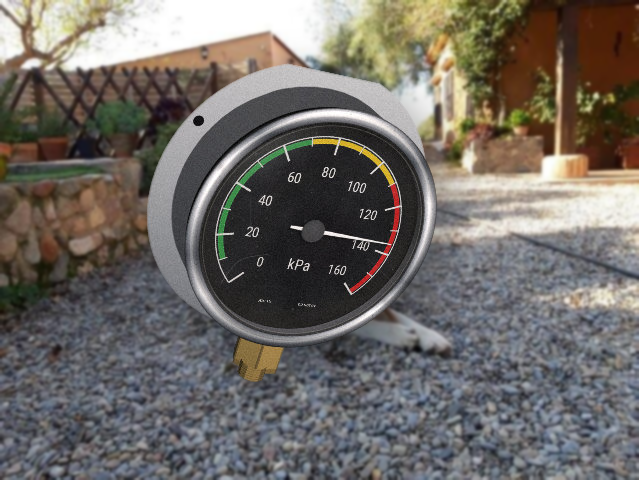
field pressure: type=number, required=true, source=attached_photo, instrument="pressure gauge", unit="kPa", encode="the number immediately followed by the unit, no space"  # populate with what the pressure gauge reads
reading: 135kPa
